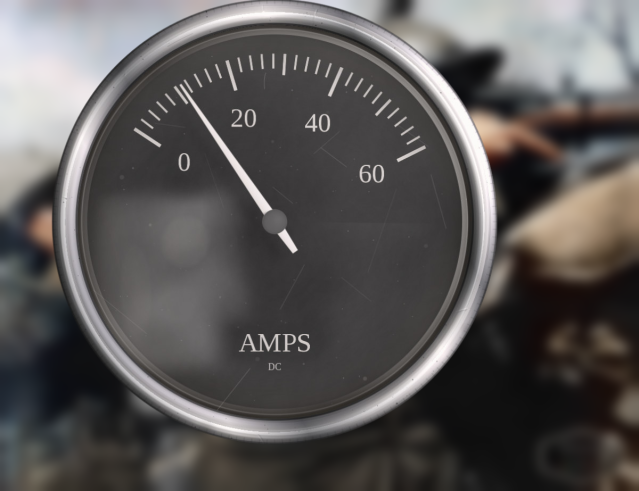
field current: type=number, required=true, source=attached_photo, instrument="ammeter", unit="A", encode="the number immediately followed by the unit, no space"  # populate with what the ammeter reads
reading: 11A
